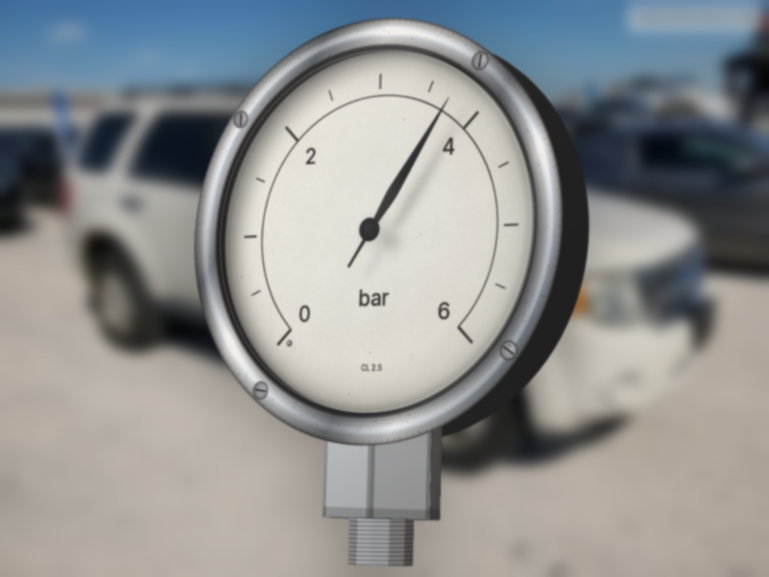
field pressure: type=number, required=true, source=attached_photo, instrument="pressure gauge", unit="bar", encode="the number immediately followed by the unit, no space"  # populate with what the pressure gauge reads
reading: 3.75bar
